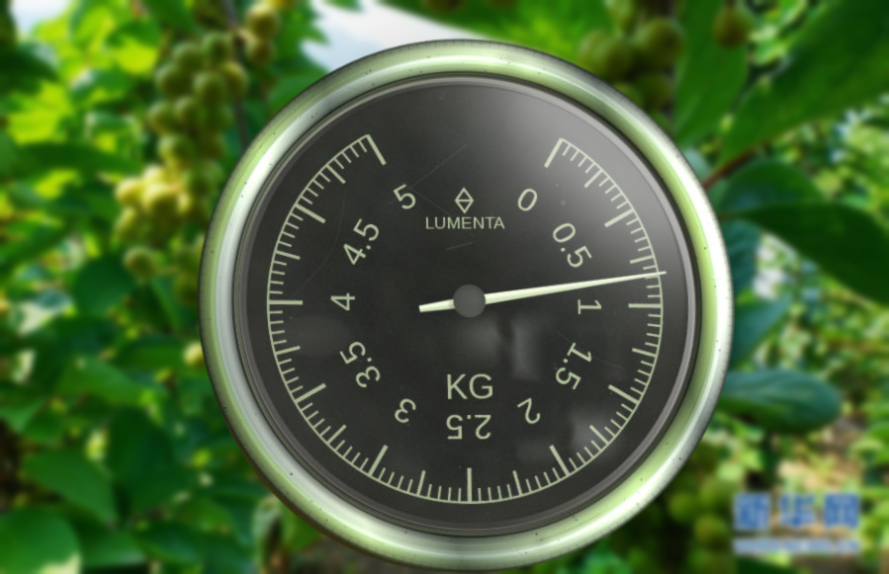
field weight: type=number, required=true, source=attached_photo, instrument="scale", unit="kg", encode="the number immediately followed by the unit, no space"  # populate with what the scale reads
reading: 0.85kg
